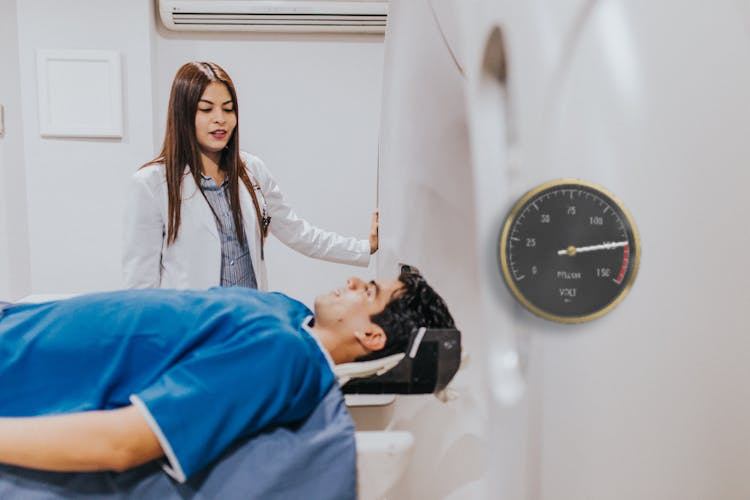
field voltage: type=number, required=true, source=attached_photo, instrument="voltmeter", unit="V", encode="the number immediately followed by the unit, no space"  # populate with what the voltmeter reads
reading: 125V
